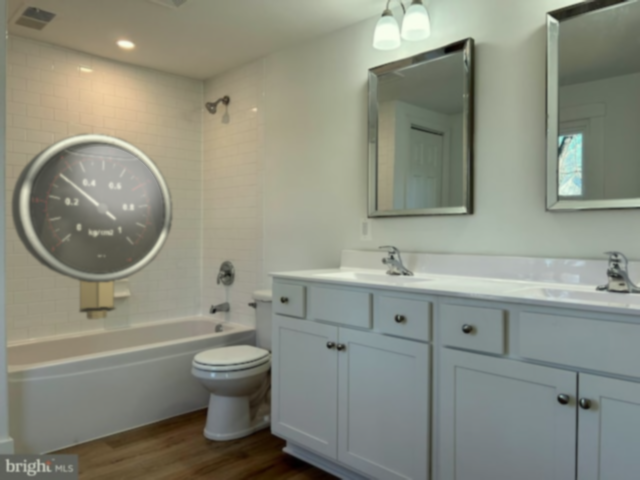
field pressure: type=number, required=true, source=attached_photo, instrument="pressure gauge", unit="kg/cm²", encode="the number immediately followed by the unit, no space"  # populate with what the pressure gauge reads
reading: 0.3kg/cm²
